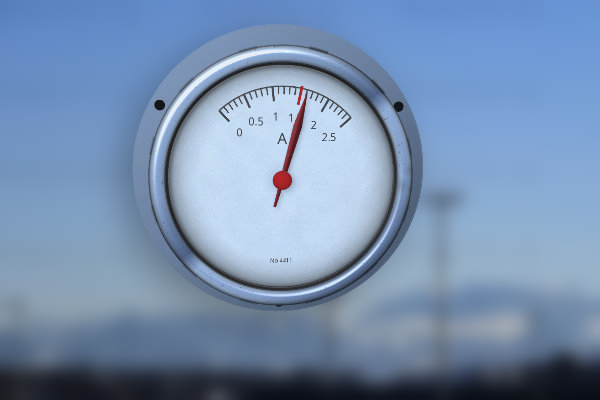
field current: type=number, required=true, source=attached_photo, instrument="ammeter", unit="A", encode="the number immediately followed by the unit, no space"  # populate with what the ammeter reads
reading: 1.6A
